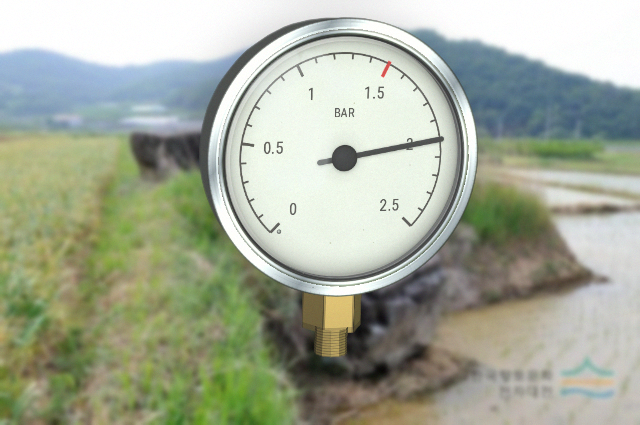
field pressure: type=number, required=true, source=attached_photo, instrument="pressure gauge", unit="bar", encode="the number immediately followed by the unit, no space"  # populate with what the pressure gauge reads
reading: 2bar
